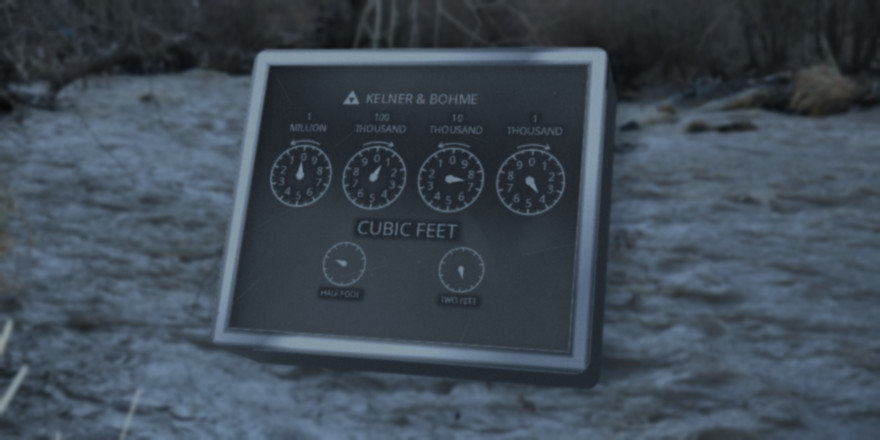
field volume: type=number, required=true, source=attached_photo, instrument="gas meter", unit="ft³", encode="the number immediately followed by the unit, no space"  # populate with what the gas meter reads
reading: 7400ft³
